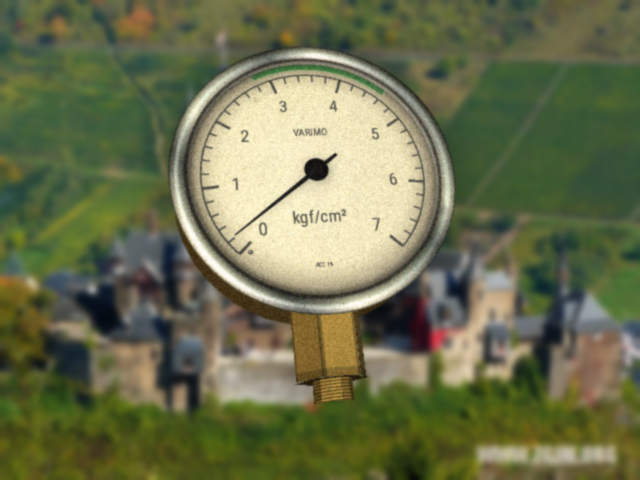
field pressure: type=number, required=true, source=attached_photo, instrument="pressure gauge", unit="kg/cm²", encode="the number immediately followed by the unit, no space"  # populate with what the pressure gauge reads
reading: 0.2kg/cm²
